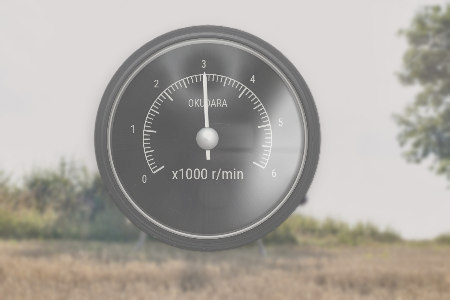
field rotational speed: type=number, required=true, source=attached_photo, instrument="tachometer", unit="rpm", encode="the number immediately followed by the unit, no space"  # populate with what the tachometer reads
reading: 3000rpm
